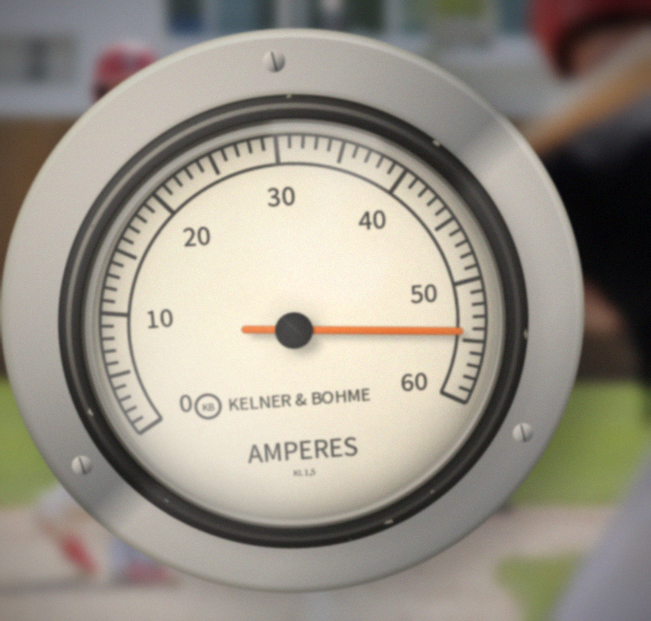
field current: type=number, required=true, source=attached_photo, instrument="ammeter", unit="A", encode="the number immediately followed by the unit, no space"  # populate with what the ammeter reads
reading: 54A
